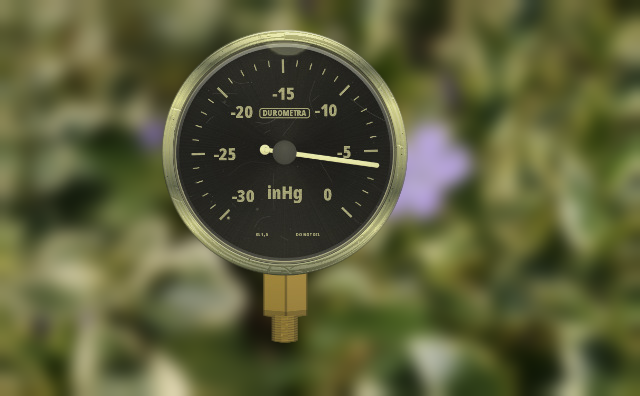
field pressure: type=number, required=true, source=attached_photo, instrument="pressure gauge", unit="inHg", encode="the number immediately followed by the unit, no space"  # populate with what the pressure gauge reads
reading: -4inHg
